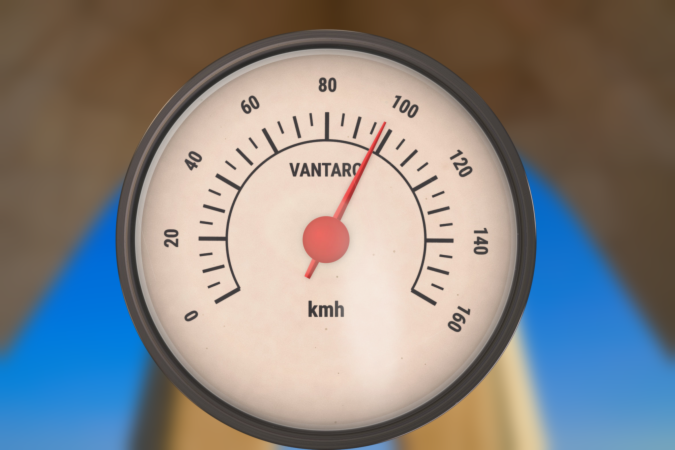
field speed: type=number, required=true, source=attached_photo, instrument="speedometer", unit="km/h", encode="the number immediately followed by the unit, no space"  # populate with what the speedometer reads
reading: 97.5km/h
